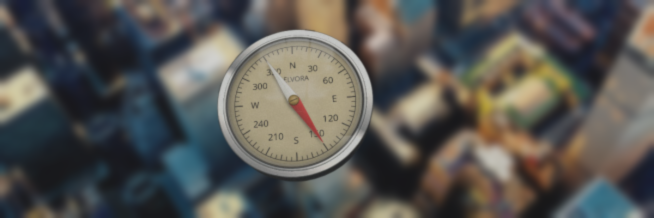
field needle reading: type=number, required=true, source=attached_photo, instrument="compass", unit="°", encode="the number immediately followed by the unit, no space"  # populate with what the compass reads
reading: 150°
